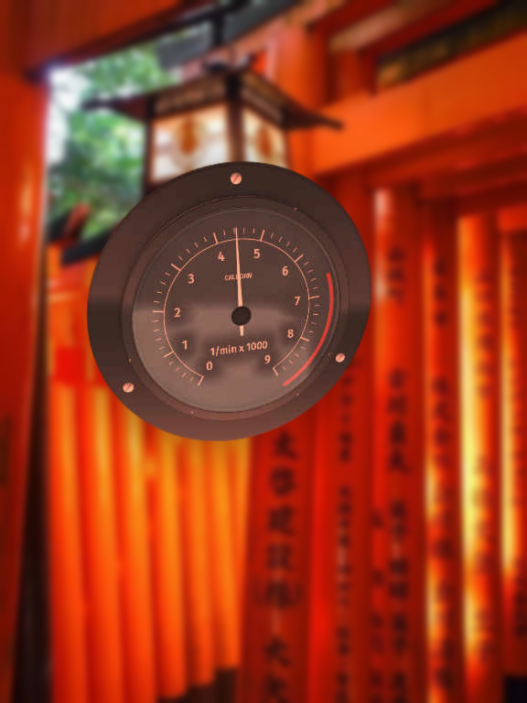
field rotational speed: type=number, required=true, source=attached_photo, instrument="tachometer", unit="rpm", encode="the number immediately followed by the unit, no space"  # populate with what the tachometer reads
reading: 4400rpm
